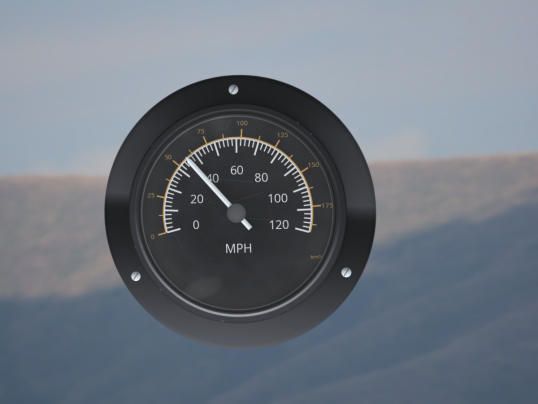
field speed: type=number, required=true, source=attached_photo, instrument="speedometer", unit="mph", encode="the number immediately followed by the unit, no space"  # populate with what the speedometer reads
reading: 36mph
